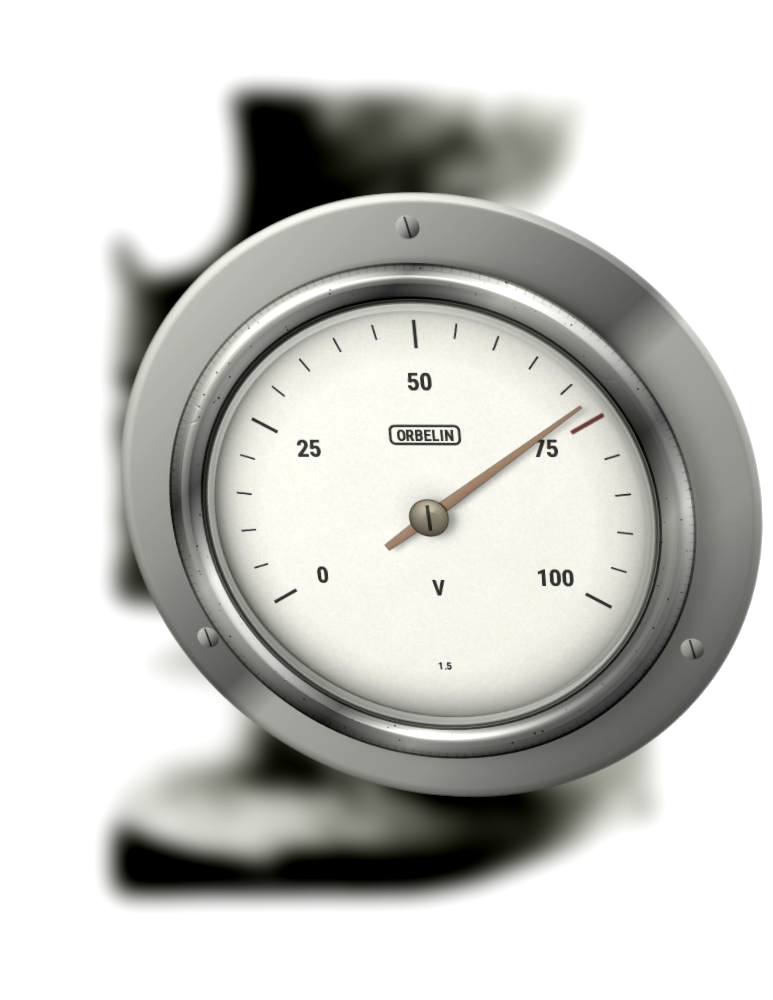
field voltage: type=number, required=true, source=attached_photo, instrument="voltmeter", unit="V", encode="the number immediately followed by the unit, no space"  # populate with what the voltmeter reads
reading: 72.5V
